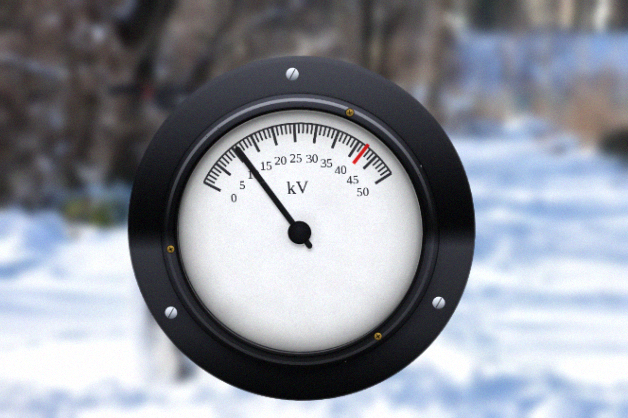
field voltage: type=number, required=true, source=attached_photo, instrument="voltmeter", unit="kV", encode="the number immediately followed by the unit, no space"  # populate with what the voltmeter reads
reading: 11kV
